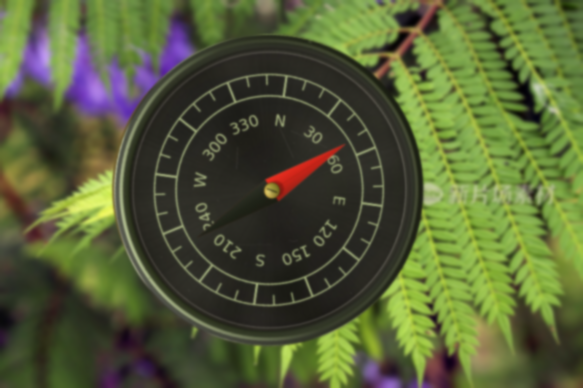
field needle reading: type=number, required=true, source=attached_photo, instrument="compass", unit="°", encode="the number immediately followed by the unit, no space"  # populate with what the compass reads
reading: 50°
